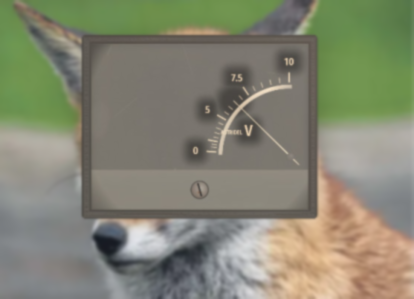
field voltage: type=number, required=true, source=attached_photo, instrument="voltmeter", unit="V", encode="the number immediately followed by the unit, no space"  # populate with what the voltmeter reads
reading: 6.5V
